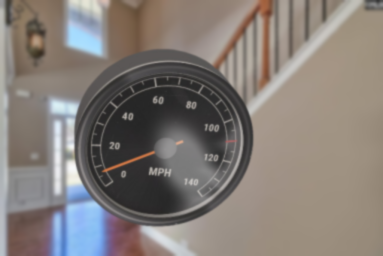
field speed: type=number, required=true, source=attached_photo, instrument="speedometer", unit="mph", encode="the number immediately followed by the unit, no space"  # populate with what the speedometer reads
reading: 7.5mph
